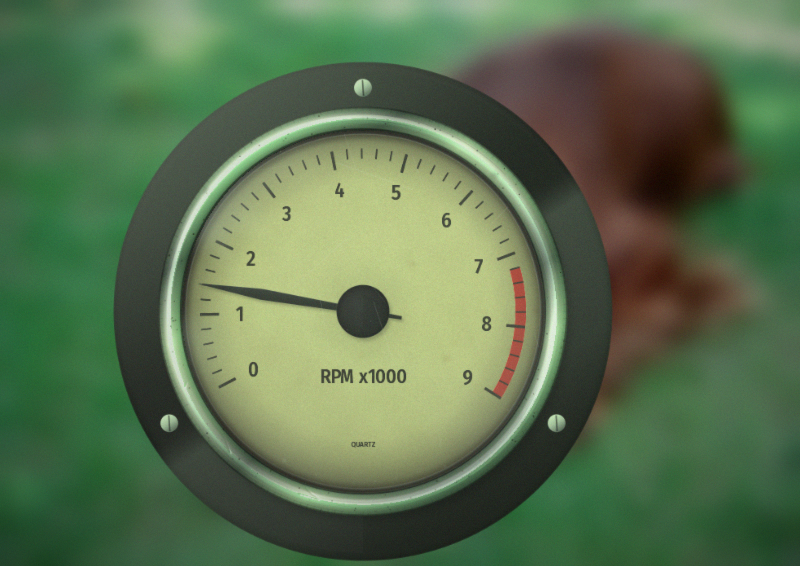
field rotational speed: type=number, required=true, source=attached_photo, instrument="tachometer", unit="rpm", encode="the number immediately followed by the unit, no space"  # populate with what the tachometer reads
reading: 1400rpm
